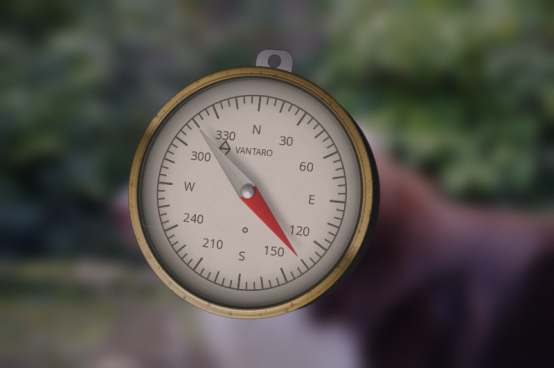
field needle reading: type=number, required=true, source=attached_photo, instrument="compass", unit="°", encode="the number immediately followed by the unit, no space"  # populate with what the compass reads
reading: 135°
